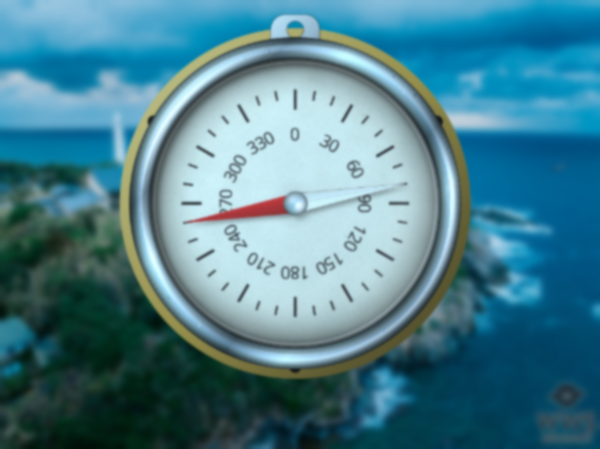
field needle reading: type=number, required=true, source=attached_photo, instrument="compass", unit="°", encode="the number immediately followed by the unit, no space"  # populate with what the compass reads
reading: 260°
